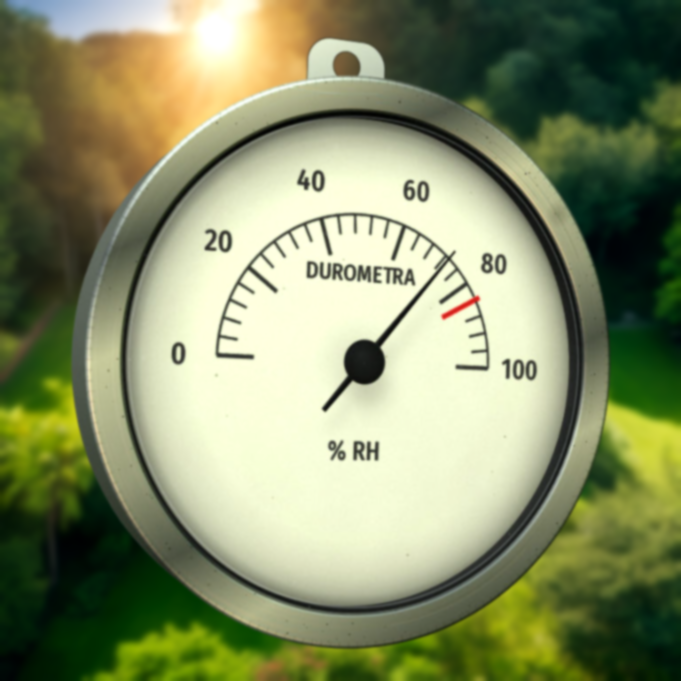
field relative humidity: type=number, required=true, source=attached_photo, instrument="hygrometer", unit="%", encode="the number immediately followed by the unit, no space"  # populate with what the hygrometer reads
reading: 72%
